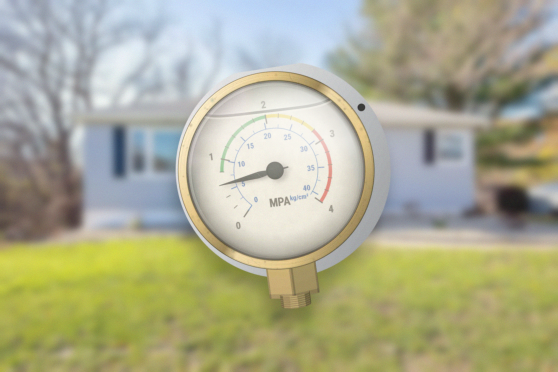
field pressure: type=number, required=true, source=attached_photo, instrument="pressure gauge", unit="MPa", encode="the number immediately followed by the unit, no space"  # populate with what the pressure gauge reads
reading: 0.6MPa
